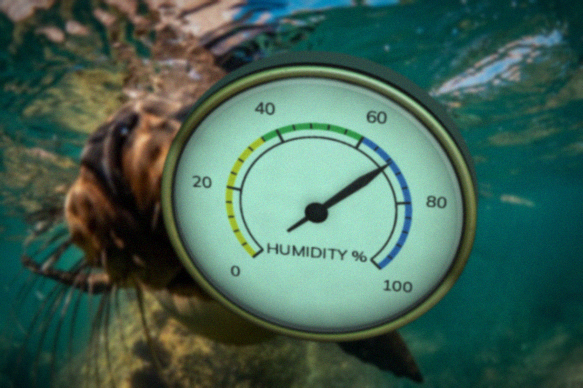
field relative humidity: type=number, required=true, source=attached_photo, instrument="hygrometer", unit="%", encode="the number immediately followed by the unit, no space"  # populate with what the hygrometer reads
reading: 68%
